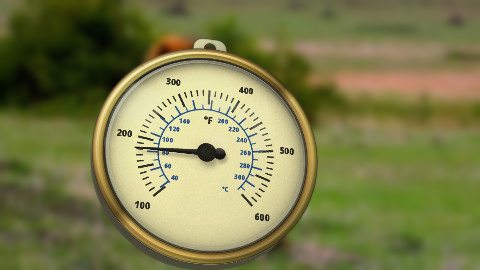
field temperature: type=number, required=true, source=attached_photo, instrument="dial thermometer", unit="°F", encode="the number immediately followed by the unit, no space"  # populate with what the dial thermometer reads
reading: 180°F
